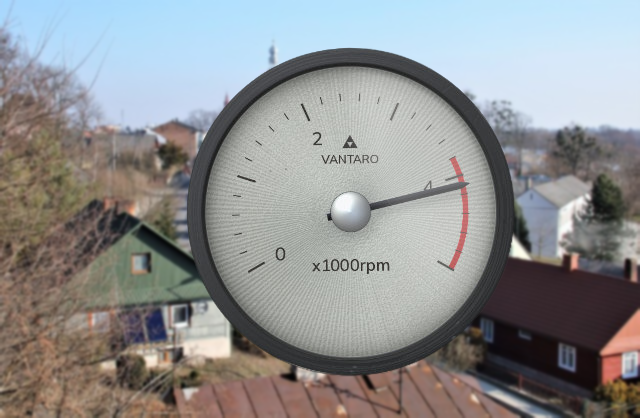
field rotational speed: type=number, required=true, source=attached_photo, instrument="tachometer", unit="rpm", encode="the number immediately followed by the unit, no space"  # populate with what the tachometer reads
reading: 4100rpm
